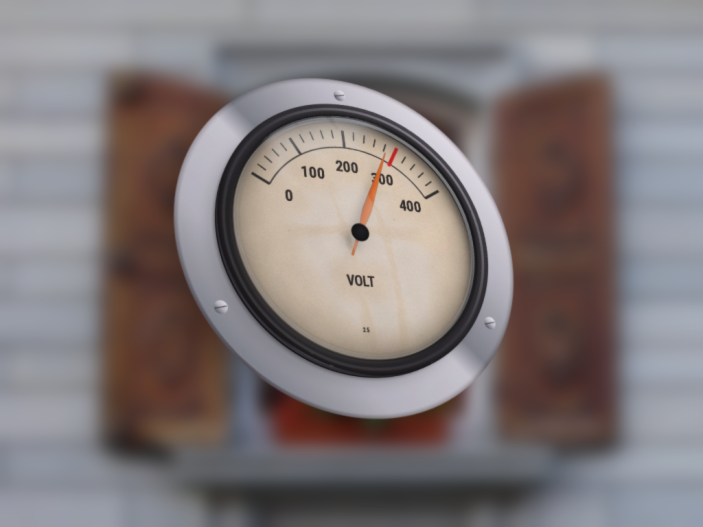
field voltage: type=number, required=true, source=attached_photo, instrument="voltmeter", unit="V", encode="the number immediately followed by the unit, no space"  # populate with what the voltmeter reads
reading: 280V
